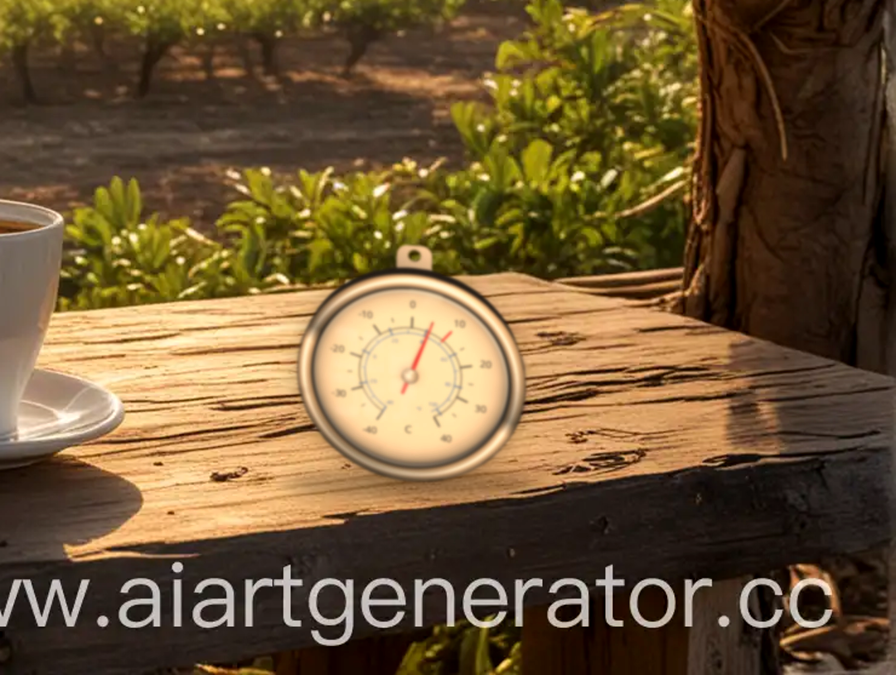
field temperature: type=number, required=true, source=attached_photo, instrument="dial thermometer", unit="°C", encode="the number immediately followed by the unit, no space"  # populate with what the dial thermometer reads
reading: 5°C
